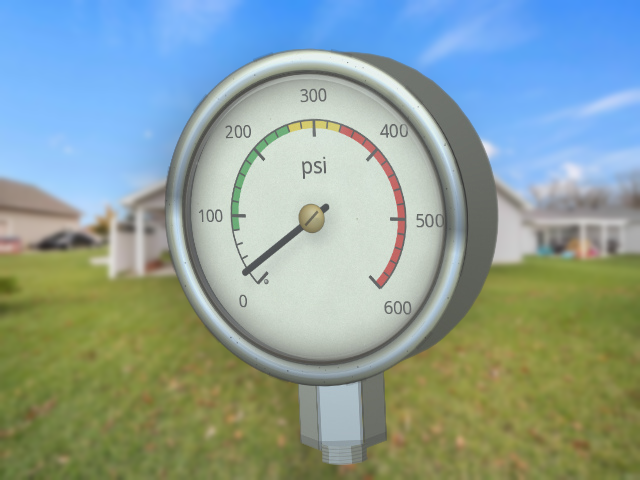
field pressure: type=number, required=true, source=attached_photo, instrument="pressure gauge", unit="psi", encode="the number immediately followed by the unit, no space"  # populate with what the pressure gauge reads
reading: 20psi
